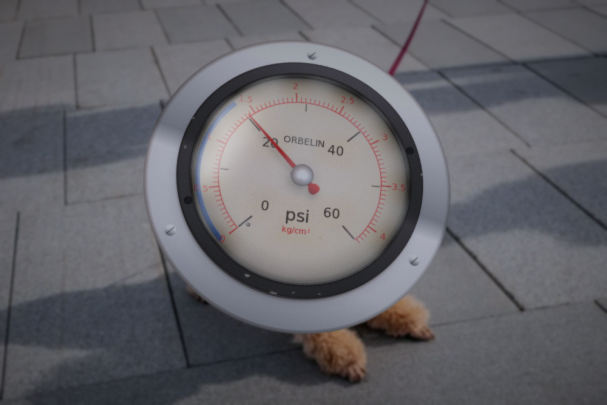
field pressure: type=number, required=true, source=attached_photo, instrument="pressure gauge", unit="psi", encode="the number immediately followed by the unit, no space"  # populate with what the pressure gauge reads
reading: 20psi
